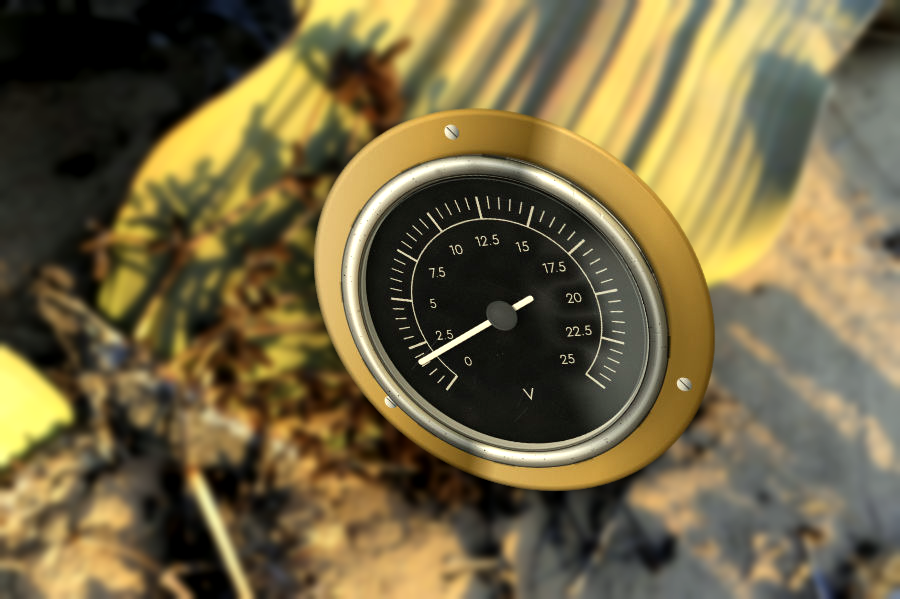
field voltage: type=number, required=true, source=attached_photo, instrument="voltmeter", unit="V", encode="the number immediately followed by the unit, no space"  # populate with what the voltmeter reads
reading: 1.75V
